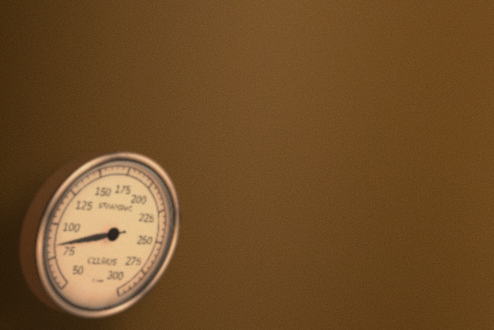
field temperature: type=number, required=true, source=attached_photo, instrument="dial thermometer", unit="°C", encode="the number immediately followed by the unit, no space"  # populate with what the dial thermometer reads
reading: 85°C
